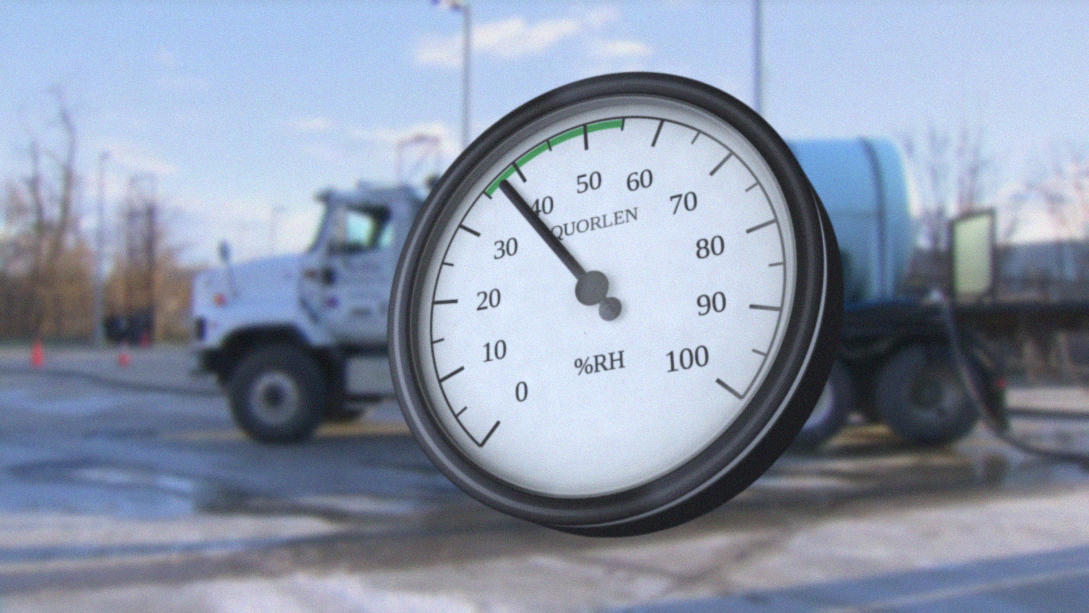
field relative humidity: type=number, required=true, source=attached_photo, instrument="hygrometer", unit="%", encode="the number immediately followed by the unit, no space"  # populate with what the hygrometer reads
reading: 37.5%
